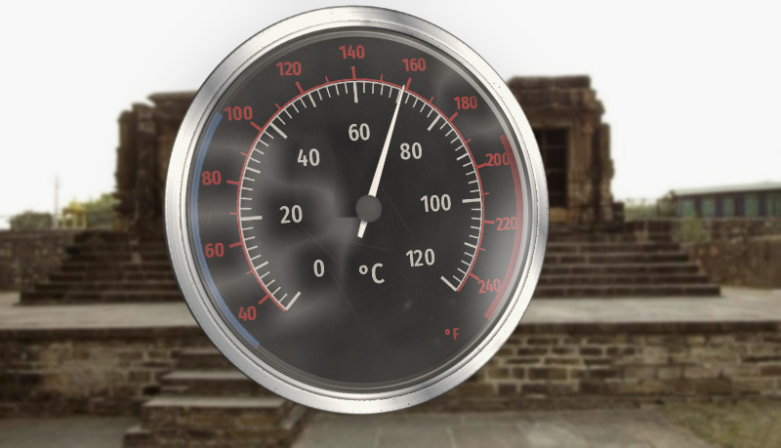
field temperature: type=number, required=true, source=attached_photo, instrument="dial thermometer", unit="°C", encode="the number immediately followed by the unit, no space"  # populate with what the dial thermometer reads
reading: 70°C
